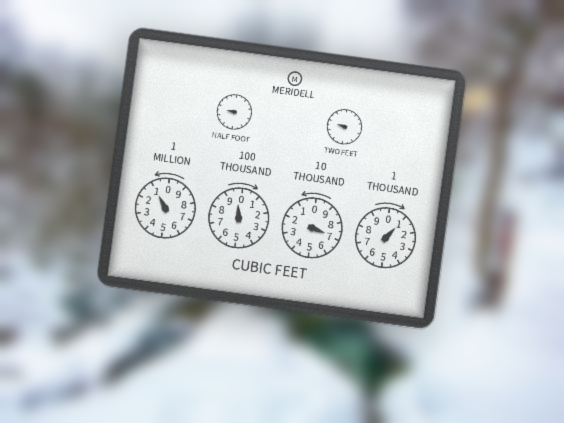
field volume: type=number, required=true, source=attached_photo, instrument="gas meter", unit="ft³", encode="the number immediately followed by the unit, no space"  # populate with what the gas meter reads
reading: 97100ft³
